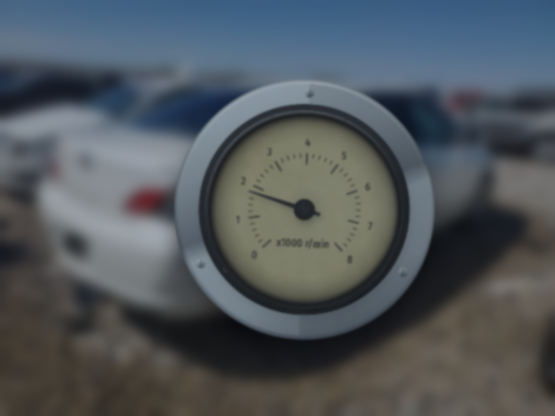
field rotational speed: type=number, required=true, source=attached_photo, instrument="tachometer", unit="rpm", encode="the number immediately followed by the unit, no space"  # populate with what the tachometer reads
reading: 1800rpm
